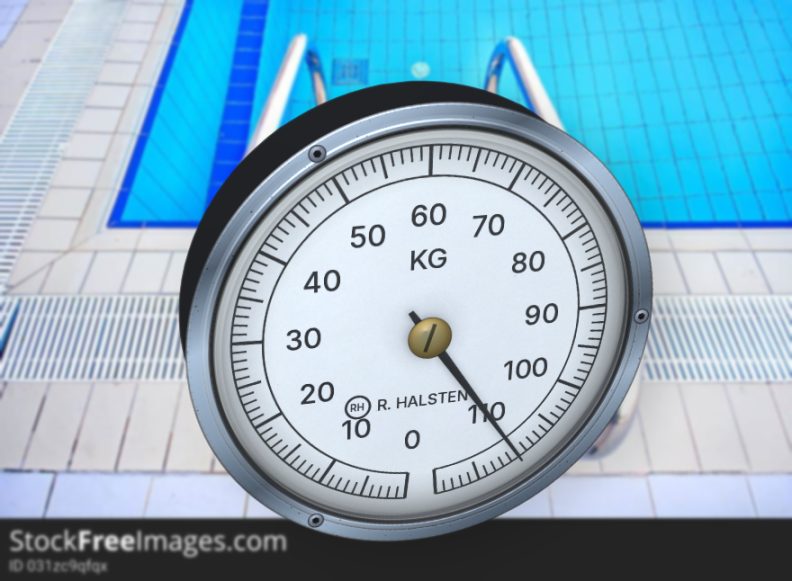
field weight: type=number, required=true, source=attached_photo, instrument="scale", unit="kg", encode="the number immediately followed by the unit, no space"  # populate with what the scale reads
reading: 110kg
